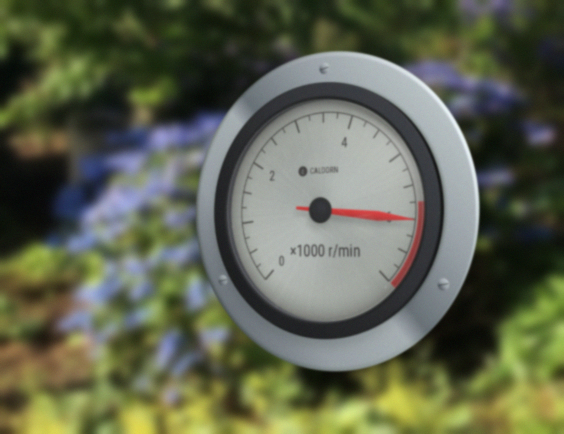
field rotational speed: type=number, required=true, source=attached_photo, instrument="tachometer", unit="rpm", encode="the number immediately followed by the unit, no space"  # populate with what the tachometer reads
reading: 6000rpm
